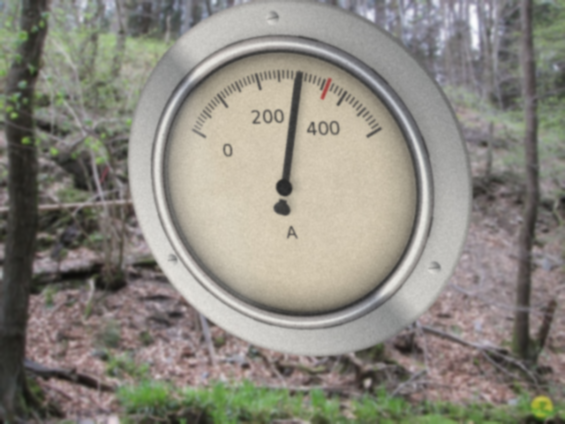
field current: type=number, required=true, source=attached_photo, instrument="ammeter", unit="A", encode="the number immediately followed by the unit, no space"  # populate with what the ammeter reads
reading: 300A
